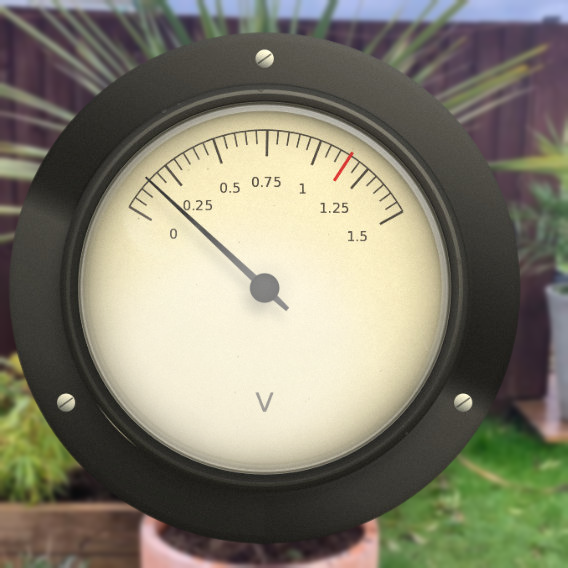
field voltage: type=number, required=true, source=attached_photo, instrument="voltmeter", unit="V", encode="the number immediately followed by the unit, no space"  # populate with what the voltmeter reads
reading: 0.15V
